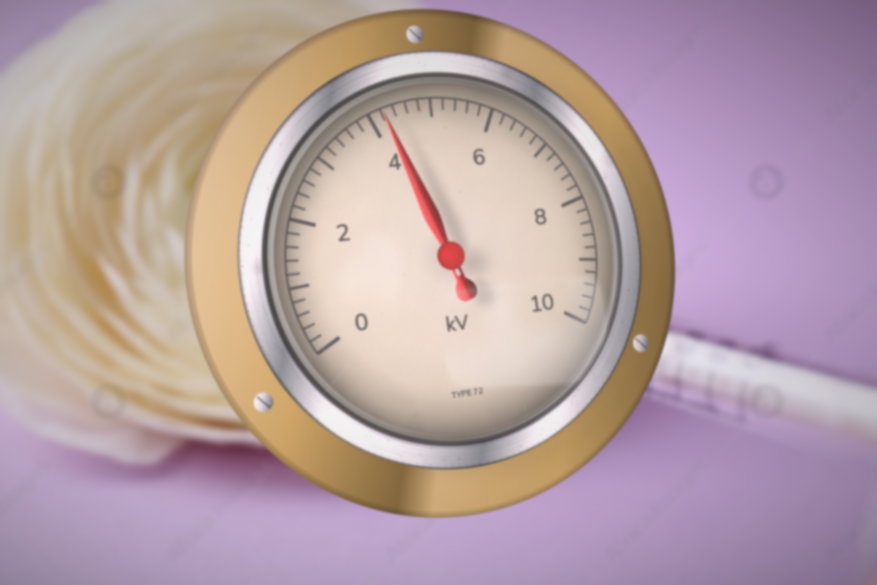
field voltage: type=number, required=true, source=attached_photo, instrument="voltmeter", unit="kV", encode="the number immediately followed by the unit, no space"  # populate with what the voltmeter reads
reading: 4.2kV
